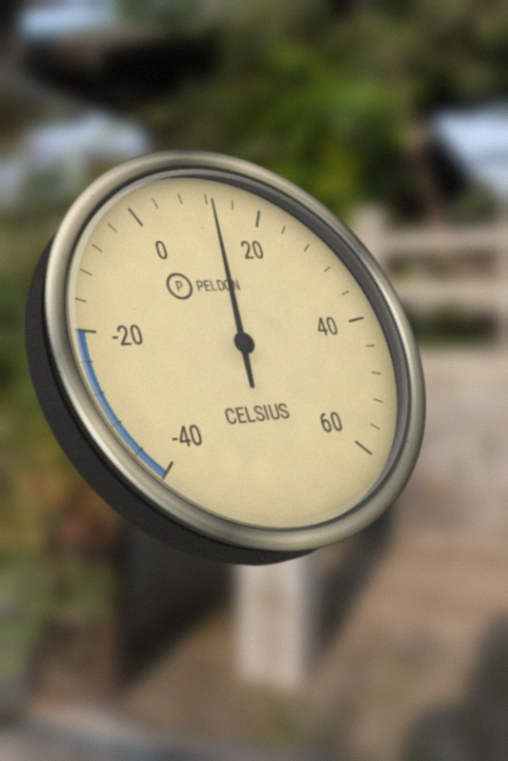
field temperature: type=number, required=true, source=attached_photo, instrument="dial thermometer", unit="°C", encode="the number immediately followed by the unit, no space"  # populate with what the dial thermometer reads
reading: 12°C
